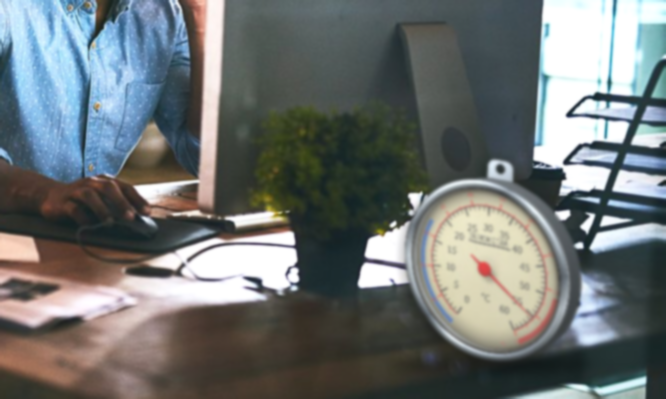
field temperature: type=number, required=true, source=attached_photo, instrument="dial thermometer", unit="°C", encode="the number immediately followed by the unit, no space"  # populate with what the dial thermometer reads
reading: 55°C
